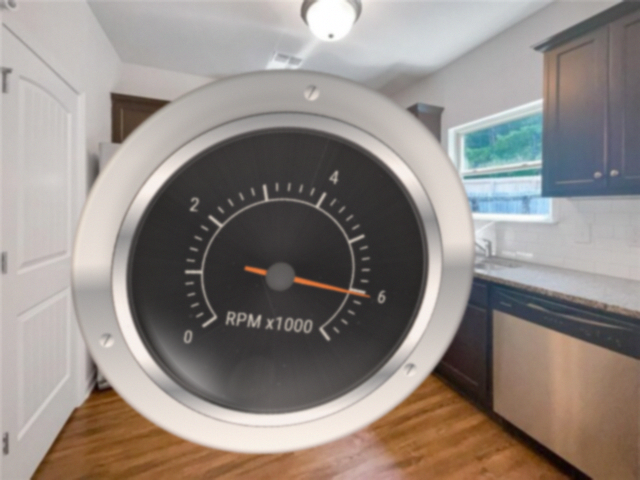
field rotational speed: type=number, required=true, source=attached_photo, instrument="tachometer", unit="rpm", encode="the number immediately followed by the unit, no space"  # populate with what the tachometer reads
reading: 6000rpm
